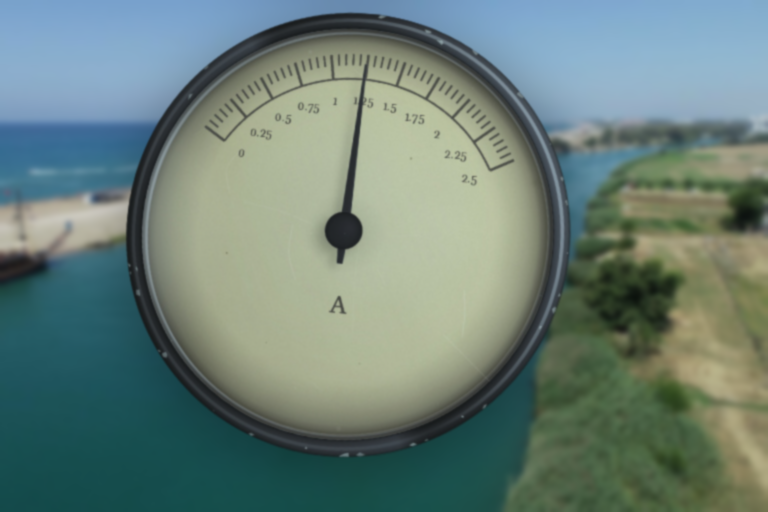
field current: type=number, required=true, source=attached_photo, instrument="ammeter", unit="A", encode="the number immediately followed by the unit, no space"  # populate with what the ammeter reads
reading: 1.25A
